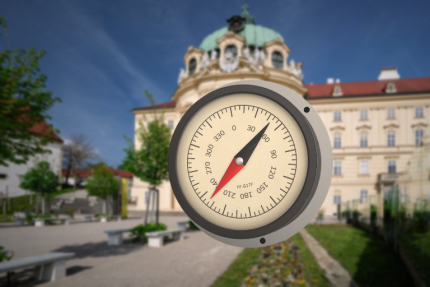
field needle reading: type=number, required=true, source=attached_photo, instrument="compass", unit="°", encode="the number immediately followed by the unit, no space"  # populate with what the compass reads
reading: 230°
